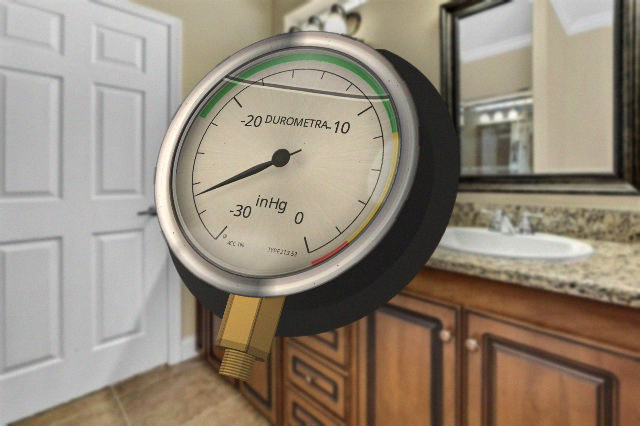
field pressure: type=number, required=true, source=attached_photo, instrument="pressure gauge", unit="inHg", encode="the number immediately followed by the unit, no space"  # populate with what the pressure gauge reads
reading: -27inHg
